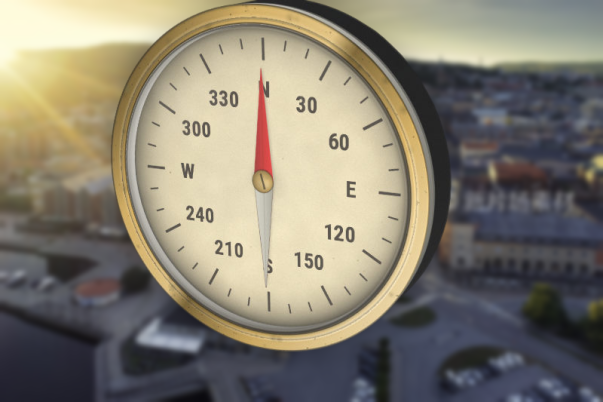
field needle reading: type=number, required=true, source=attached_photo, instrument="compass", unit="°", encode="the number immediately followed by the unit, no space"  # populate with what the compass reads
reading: 0°
